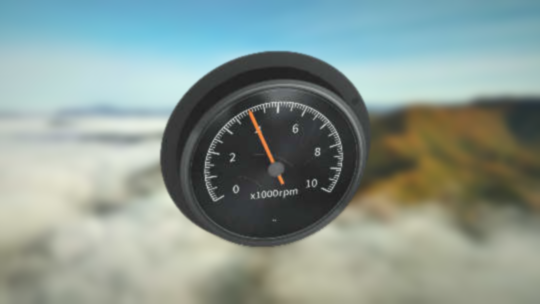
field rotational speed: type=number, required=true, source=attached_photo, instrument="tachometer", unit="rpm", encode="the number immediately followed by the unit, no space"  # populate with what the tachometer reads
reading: 4000rpm
